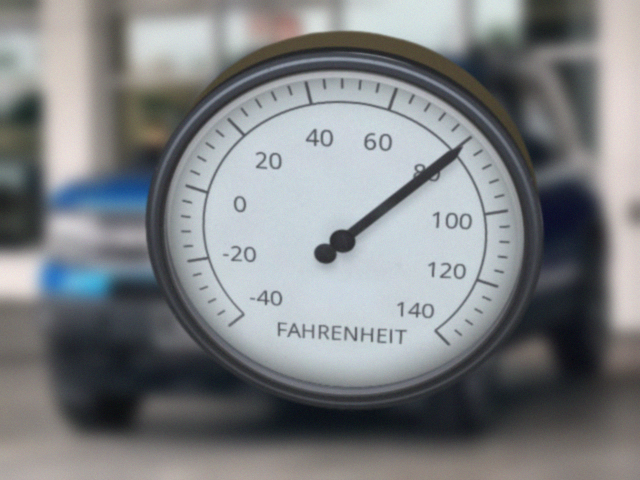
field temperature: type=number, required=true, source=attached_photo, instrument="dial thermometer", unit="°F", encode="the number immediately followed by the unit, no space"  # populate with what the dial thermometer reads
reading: 80°F
